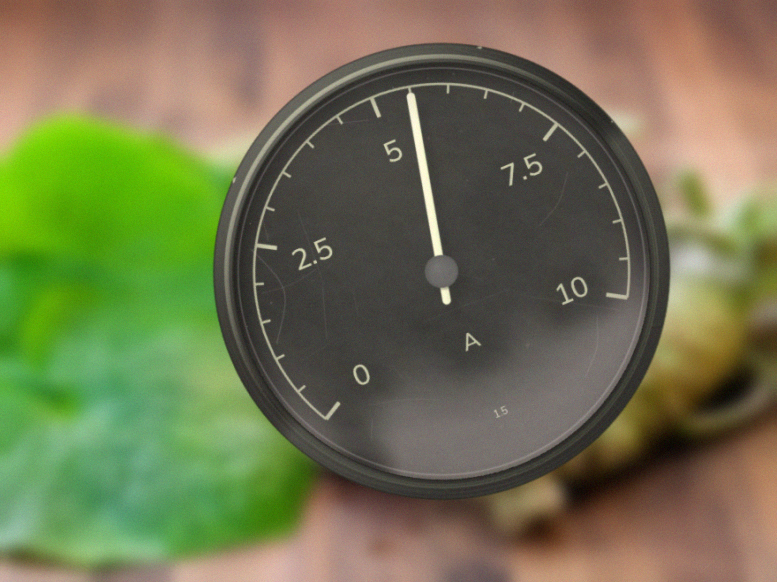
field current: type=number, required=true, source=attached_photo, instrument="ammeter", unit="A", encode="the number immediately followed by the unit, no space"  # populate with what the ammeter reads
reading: 5.5A
